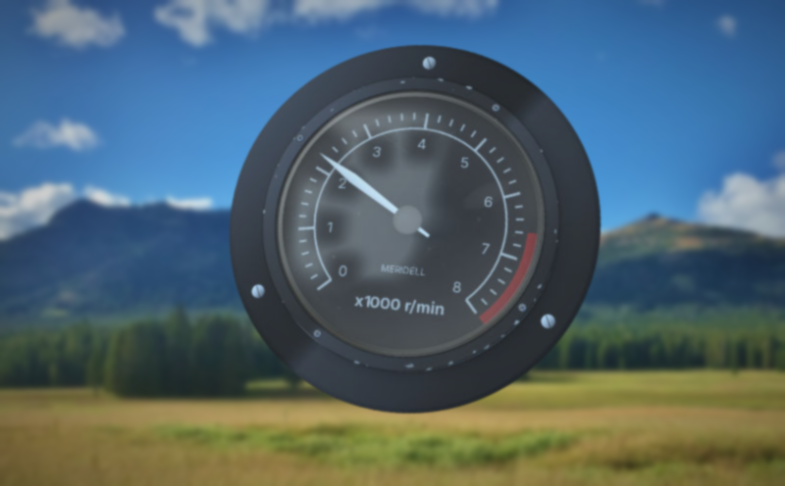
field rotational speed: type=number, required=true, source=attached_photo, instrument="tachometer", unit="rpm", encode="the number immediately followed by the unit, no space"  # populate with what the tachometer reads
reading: 2200rpm
